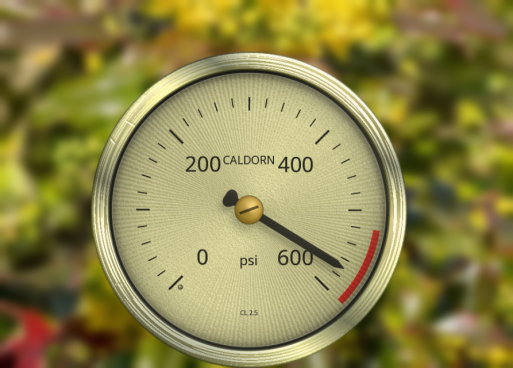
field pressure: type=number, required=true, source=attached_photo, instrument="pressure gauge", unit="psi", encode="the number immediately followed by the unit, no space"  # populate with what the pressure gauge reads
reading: 570psi
